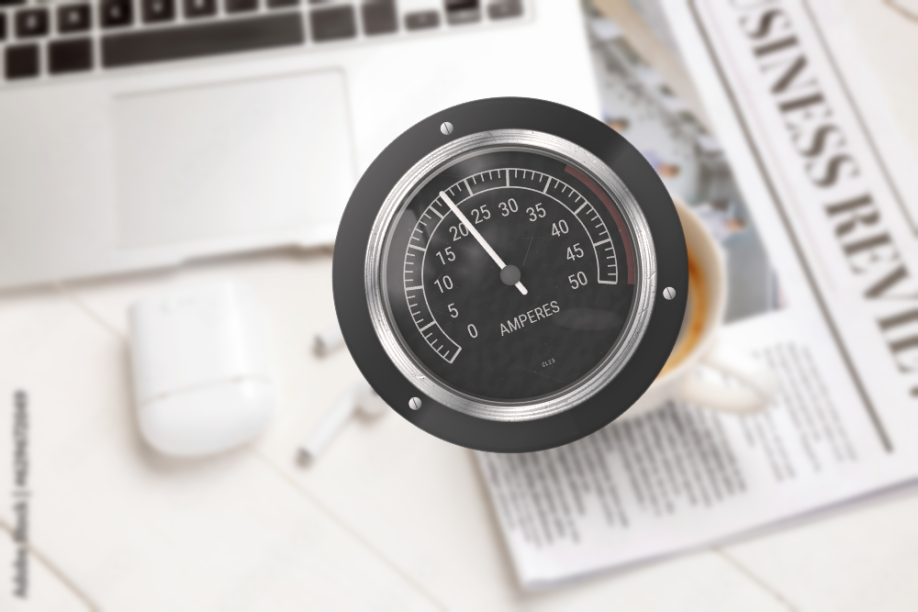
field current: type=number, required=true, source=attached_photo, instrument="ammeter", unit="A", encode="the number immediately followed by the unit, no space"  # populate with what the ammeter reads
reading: 22A
